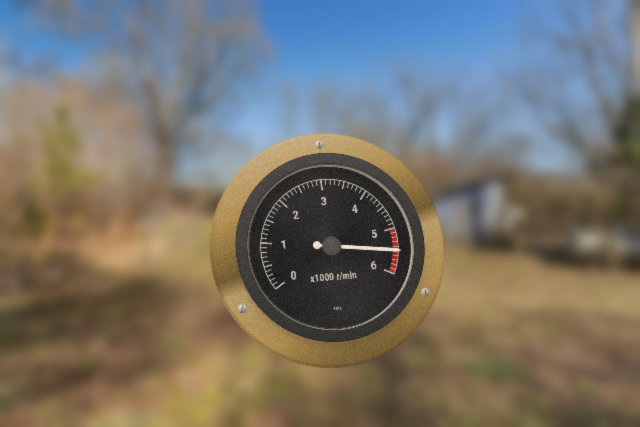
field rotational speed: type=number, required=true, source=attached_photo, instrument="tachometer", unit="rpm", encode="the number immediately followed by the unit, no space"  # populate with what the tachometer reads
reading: 5500rpm
